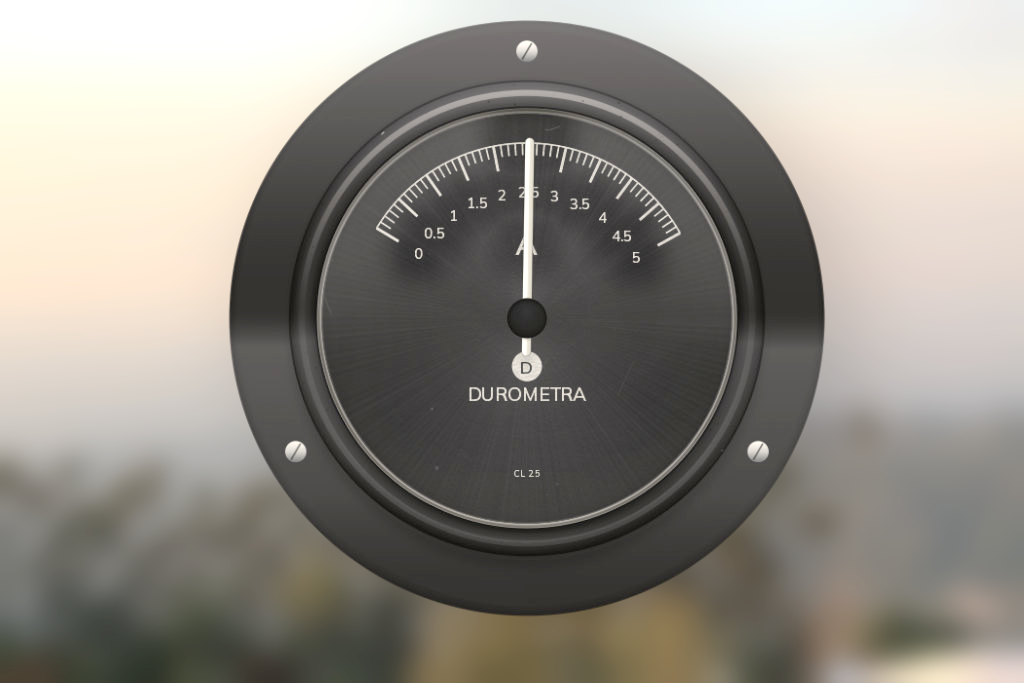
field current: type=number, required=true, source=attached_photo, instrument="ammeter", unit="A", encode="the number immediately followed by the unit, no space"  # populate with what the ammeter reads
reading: 2.5A
